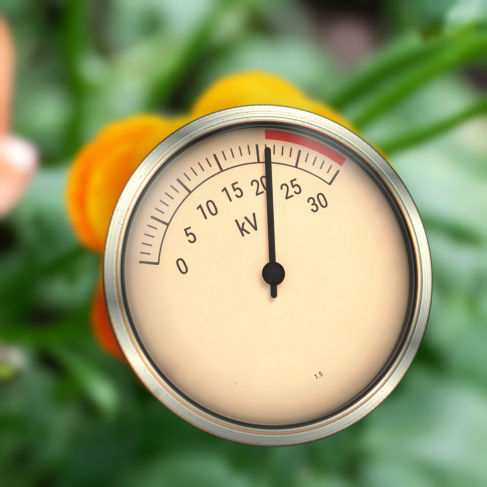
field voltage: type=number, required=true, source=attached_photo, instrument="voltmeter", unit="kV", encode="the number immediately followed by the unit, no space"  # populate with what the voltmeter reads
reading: 21kV
